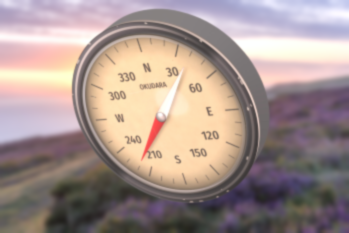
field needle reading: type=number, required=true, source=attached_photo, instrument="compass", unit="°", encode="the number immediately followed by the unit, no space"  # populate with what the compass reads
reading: 220°
